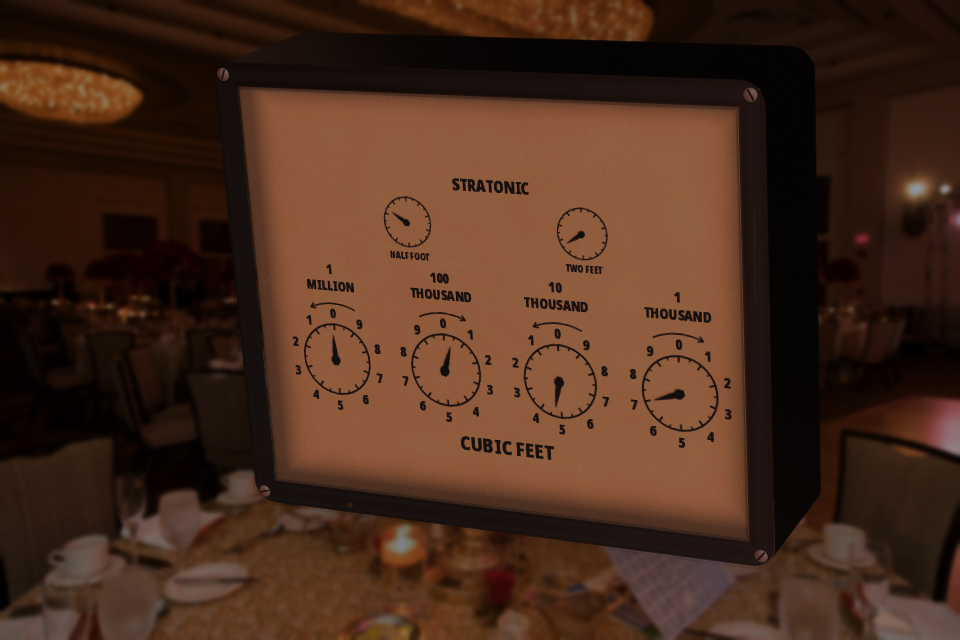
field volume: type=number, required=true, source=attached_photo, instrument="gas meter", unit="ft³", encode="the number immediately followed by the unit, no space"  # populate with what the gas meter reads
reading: 4700ft³
